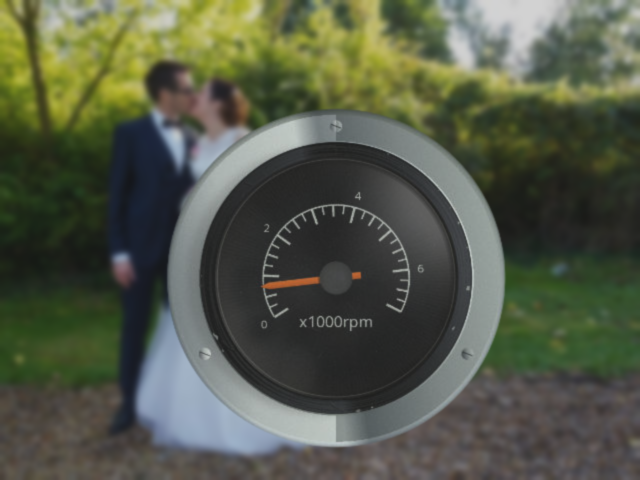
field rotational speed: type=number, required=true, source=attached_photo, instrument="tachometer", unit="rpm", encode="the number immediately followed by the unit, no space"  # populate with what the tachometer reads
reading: 750rpm
